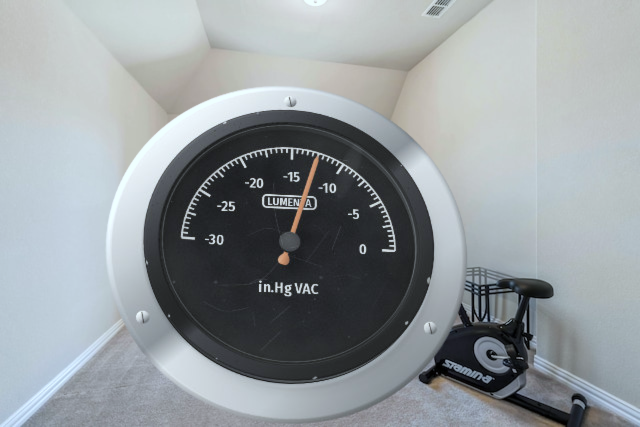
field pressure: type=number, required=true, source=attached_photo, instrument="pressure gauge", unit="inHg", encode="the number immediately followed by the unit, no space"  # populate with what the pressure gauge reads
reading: -12.5inHg
